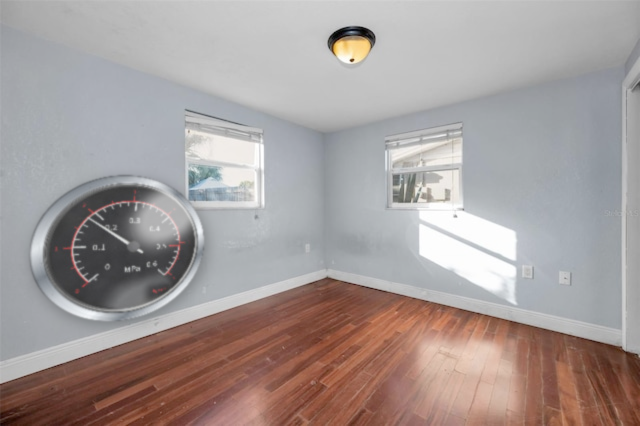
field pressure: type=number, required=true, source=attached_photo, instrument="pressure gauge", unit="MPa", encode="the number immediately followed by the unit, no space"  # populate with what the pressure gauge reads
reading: 0.18MPa
